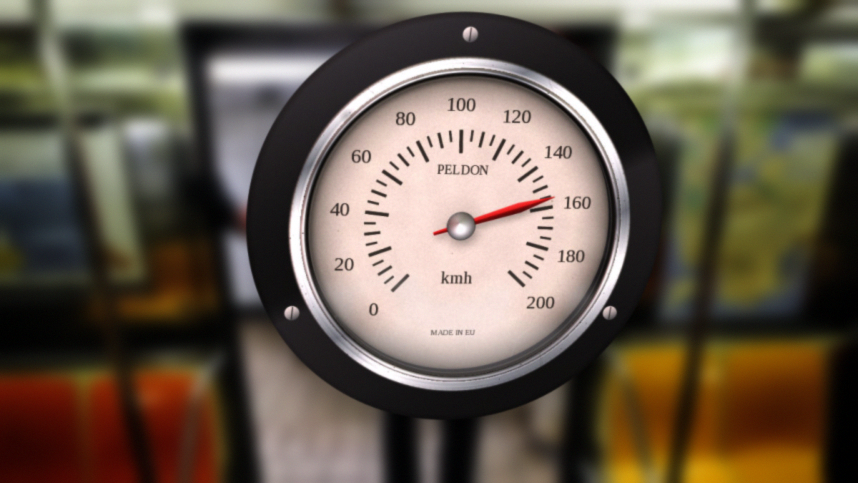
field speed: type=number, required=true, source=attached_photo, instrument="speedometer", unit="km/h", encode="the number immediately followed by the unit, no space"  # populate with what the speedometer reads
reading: 155km/h
